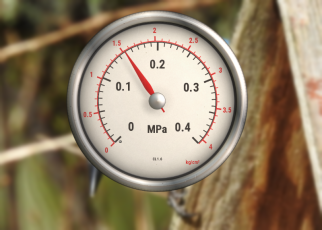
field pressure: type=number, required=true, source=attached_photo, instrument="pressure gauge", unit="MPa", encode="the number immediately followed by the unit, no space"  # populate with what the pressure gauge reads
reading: 0.15MPa
